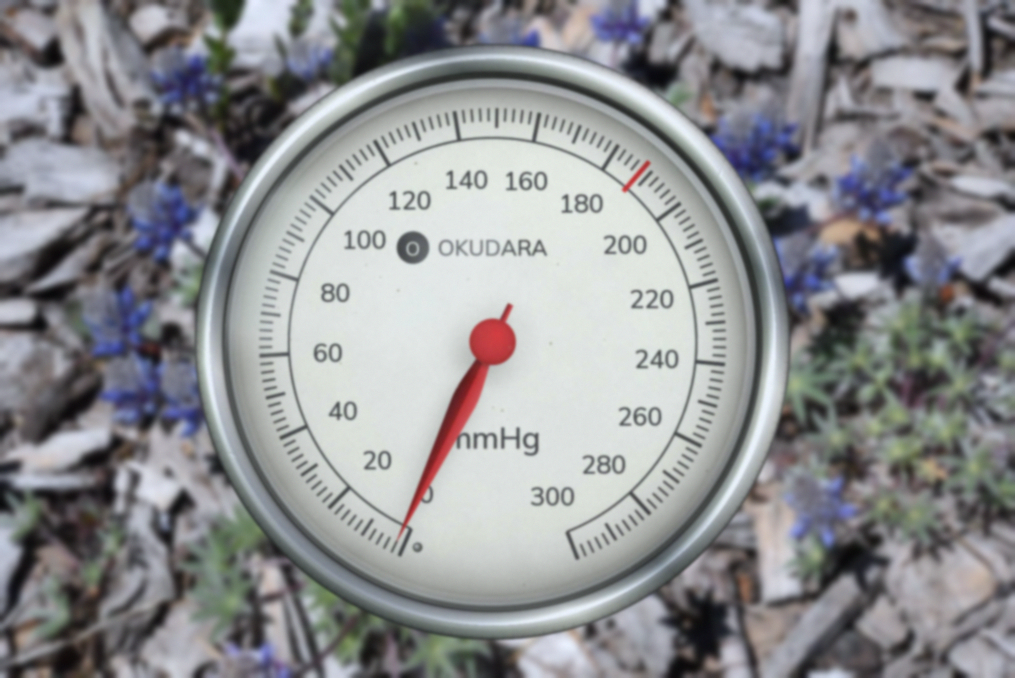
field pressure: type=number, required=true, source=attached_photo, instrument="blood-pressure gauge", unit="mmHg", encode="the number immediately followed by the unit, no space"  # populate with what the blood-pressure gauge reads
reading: 2mmHg
